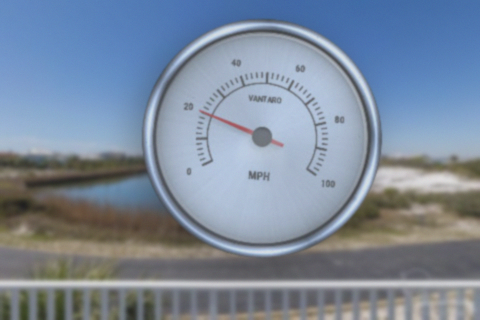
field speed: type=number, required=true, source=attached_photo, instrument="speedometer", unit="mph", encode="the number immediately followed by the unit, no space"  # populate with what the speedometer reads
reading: 20mph
